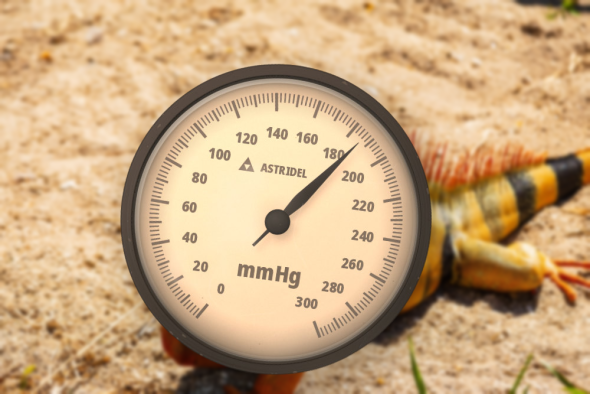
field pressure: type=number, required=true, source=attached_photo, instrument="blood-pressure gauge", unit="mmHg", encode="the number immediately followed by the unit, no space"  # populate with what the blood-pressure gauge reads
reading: 186mmHg
